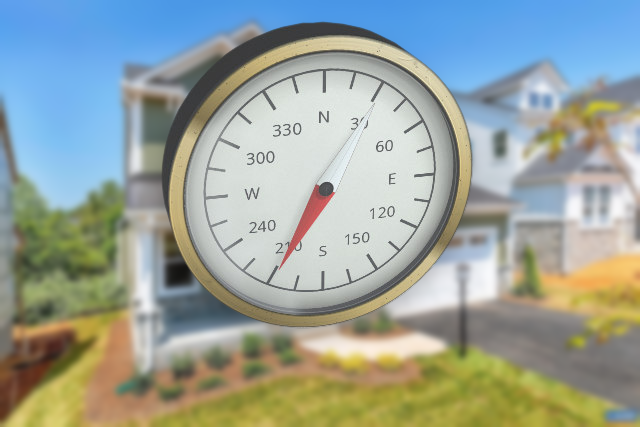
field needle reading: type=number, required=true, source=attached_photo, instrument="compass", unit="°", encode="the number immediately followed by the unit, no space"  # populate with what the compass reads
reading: 210°
